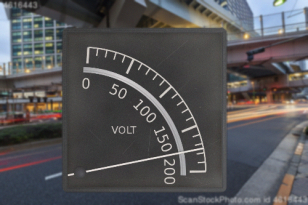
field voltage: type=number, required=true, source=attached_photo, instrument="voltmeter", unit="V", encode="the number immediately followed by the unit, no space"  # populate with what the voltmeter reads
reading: 175V
